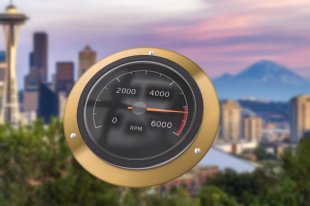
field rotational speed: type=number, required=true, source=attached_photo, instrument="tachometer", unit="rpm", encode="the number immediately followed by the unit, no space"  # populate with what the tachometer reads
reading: 5250rpm
